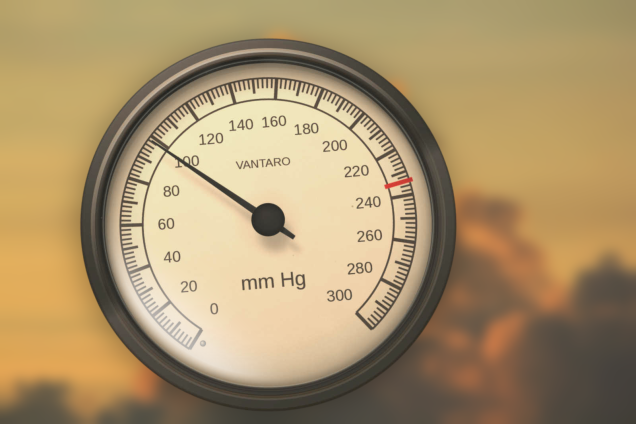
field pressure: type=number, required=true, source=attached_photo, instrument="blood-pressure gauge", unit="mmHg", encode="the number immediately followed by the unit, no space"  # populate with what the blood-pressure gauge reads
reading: 98mmHg
